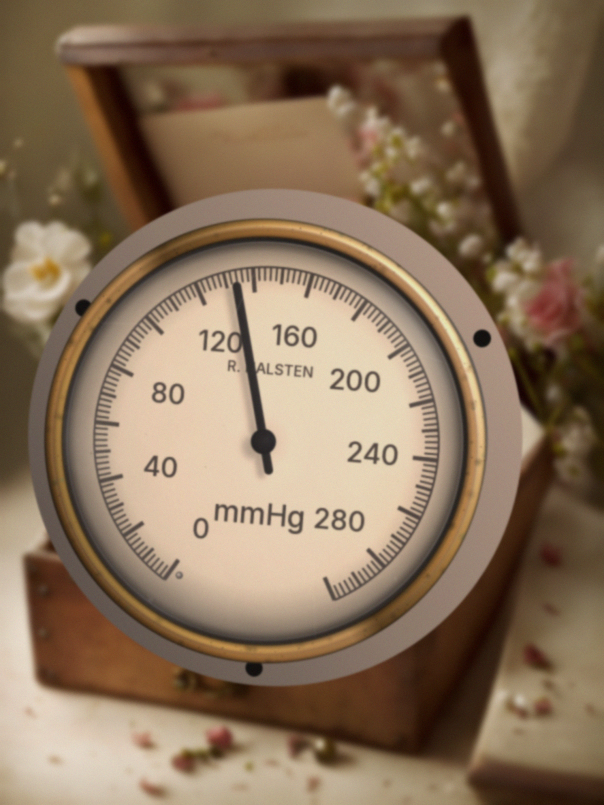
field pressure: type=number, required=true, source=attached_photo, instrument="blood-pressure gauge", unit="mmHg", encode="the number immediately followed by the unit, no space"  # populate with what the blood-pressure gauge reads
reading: 134mmHg
